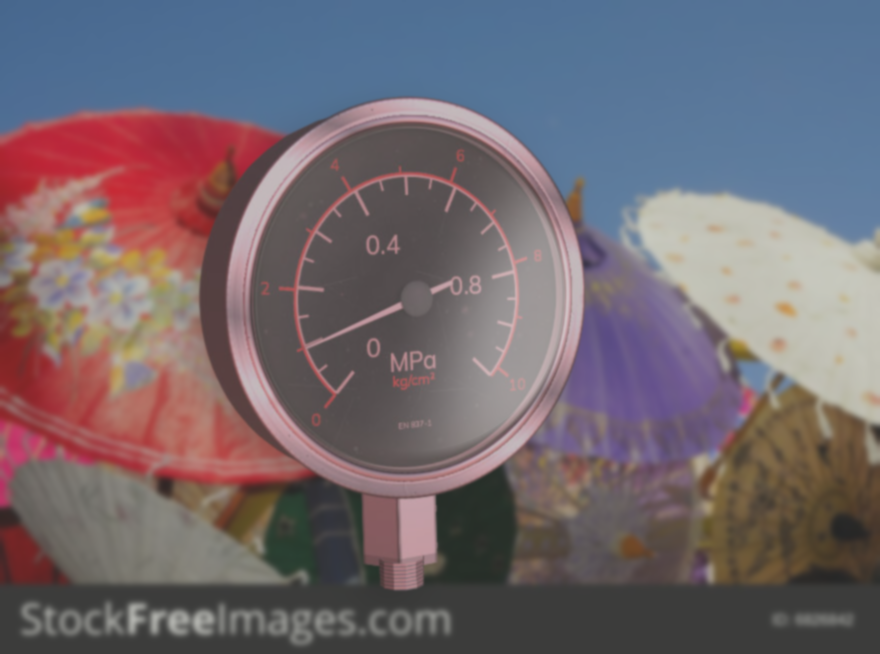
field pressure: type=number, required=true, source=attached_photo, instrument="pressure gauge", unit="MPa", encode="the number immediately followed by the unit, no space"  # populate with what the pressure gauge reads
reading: 0.1MPa
